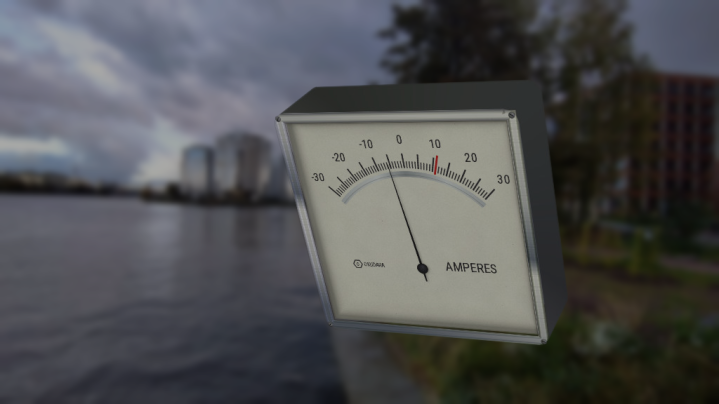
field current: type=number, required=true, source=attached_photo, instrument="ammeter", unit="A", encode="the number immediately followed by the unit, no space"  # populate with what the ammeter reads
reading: -5A
